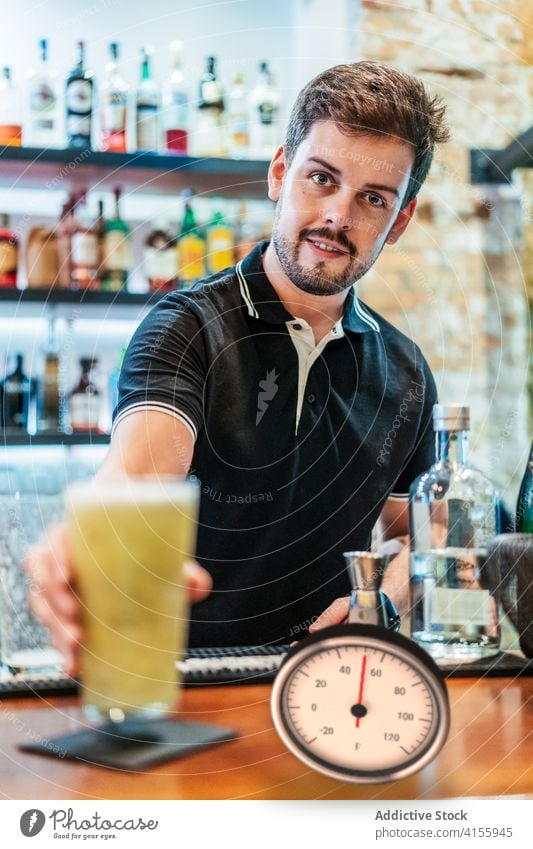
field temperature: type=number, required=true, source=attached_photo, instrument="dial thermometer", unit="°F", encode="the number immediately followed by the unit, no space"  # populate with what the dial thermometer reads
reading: 52°F
